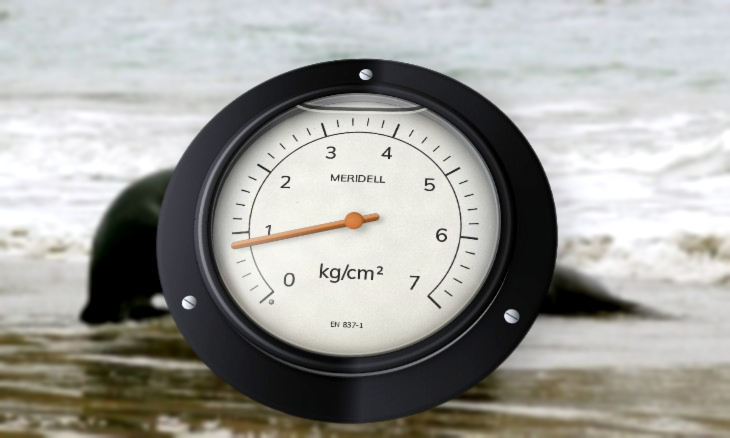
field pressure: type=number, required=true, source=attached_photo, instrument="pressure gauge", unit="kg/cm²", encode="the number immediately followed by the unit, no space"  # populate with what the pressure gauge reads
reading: 0.8kg/cm²
